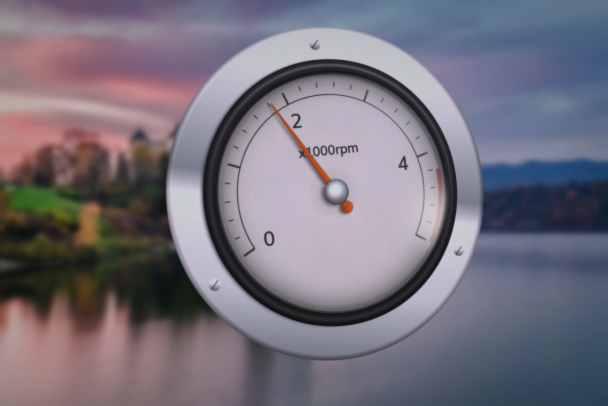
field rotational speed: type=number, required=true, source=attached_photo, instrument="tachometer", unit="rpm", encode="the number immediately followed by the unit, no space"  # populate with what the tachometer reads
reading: 1800rpm
